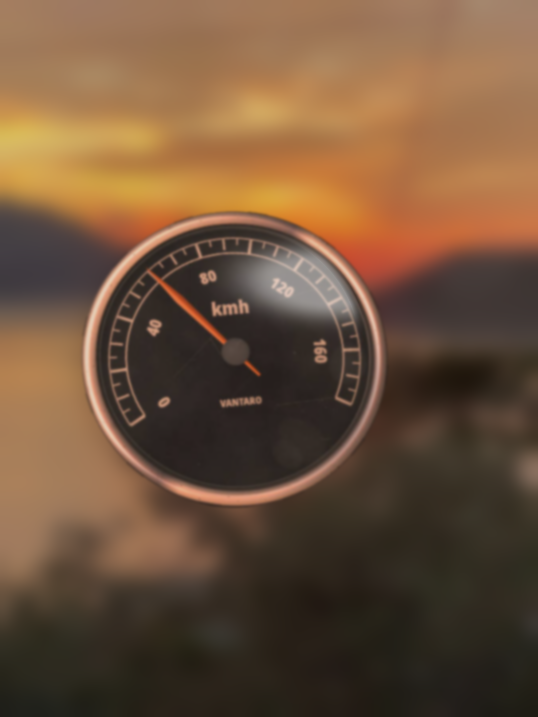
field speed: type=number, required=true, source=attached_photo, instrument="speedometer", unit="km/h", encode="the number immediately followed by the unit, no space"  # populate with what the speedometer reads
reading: 60km/h
